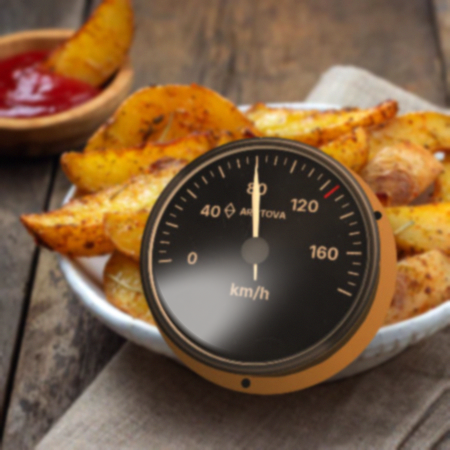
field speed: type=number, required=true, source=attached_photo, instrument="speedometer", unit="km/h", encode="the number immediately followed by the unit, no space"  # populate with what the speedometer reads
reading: 80km/h
